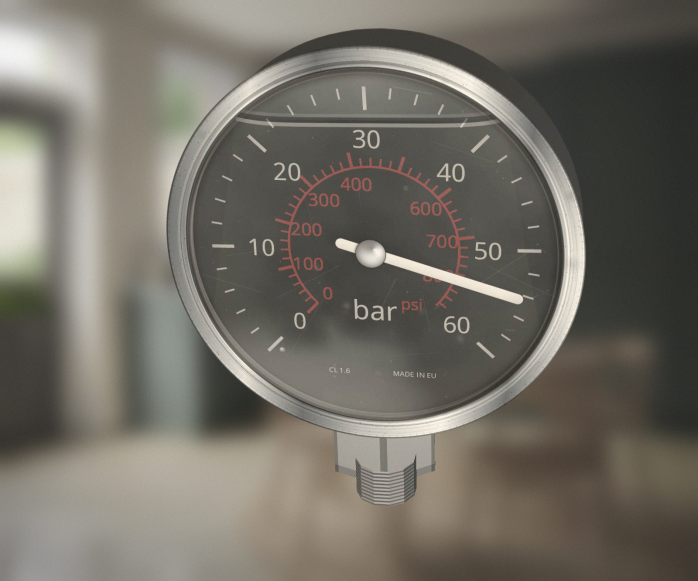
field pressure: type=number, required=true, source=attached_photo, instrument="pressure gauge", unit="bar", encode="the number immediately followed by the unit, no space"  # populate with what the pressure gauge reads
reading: 54bar
